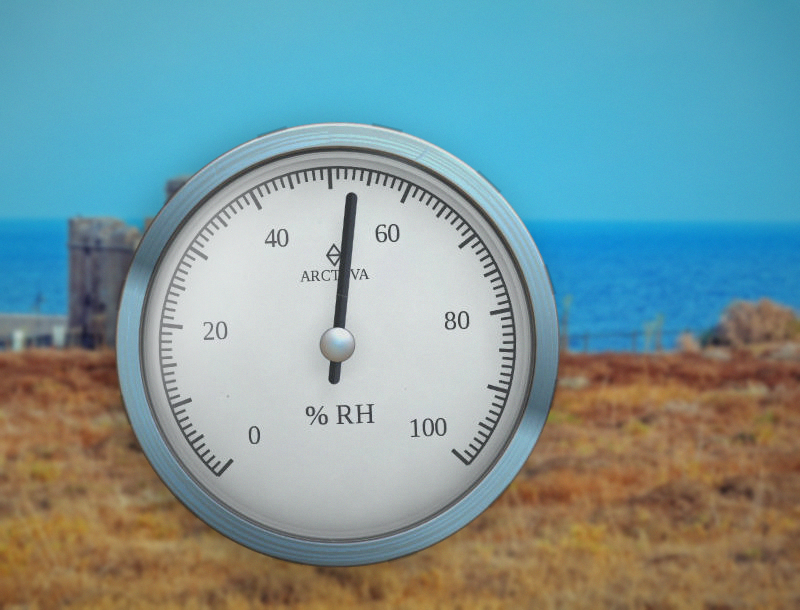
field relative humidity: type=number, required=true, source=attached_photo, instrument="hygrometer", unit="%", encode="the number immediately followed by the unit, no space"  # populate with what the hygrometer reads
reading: 53%
